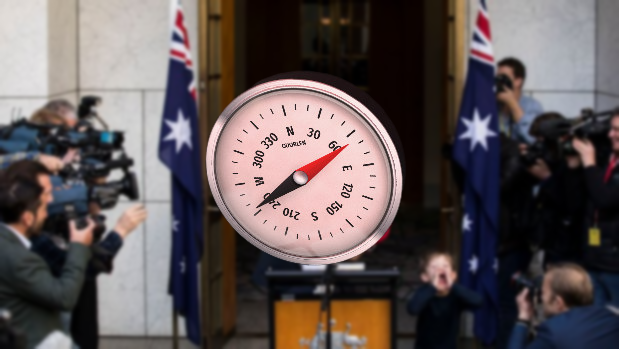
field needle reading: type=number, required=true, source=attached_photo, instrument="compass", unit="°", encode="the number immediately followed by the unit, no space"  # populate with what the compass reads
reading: 65°
